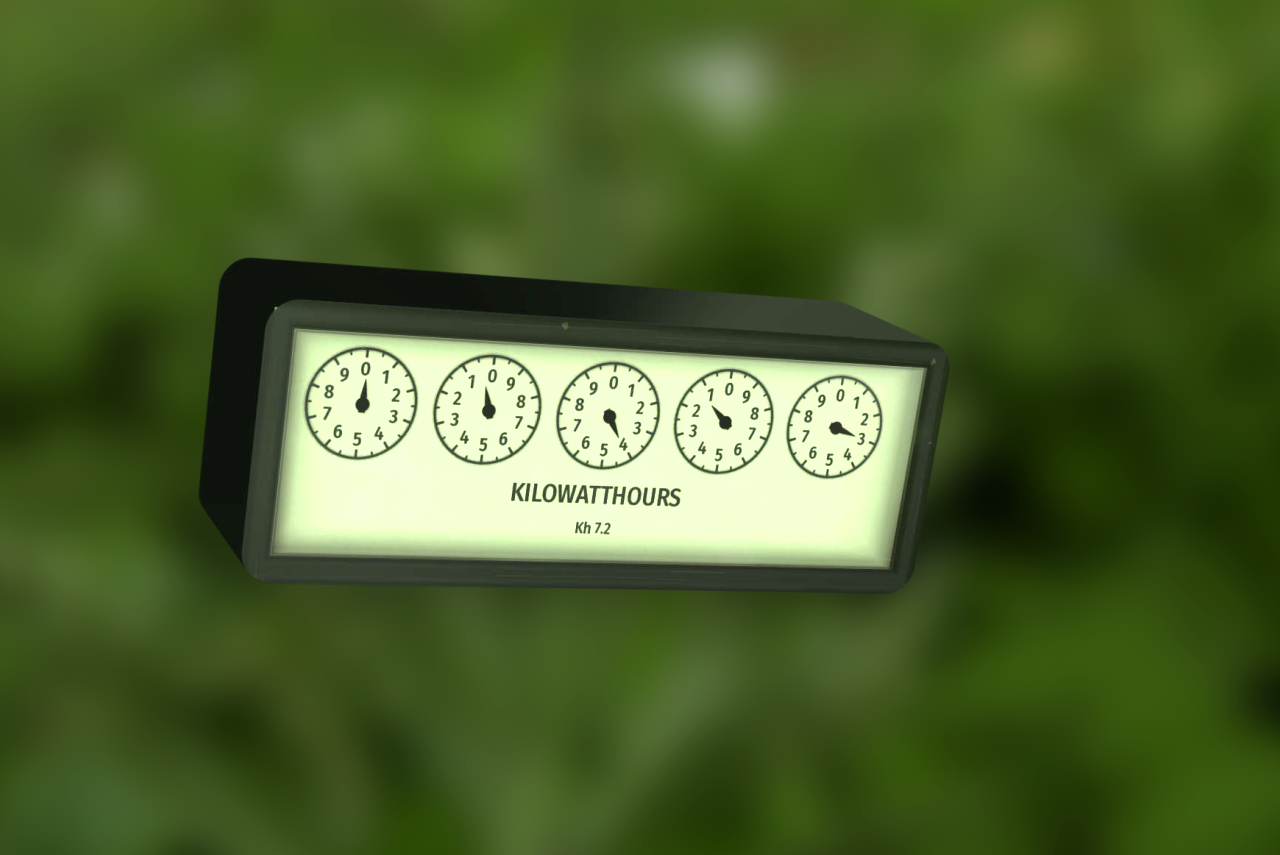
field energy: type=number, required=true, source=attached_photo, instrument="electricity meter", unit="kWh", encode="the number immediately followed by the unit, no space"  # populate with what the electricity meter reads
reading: 413kWh
